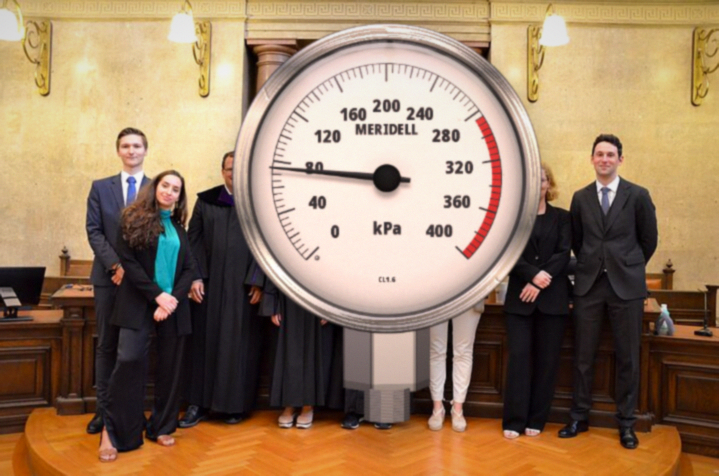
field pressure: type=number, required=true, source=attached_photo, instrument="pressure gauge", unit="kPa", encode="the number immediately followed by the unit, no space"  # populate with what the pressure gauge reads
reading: 75kPa
